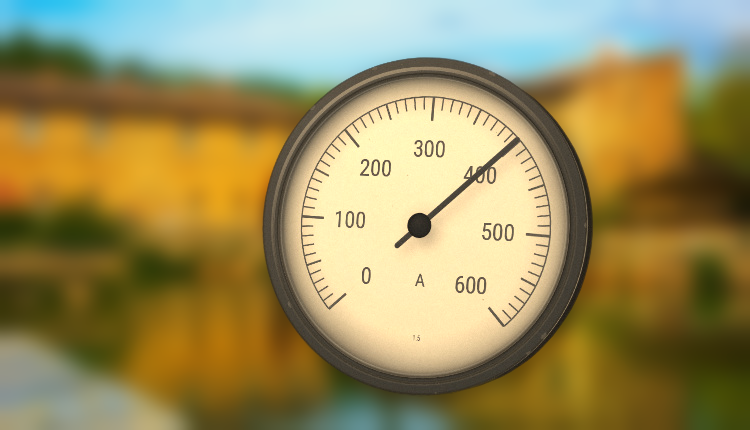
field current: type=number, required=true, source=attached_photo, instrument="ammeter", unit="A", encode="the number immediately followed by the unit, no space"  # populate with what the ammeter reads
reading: 400A
